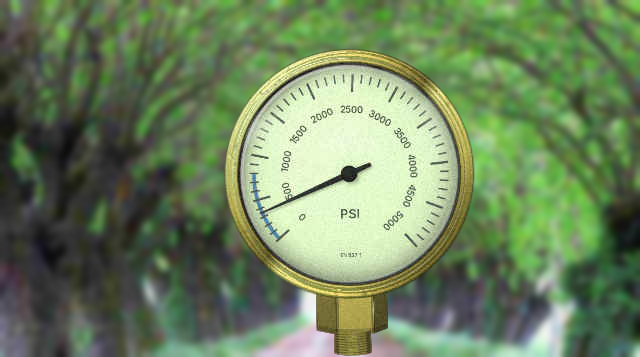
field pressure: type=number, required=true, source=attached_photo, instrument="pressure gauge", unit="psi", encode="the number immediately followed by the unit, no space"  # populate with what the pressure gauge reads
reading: 350psi
